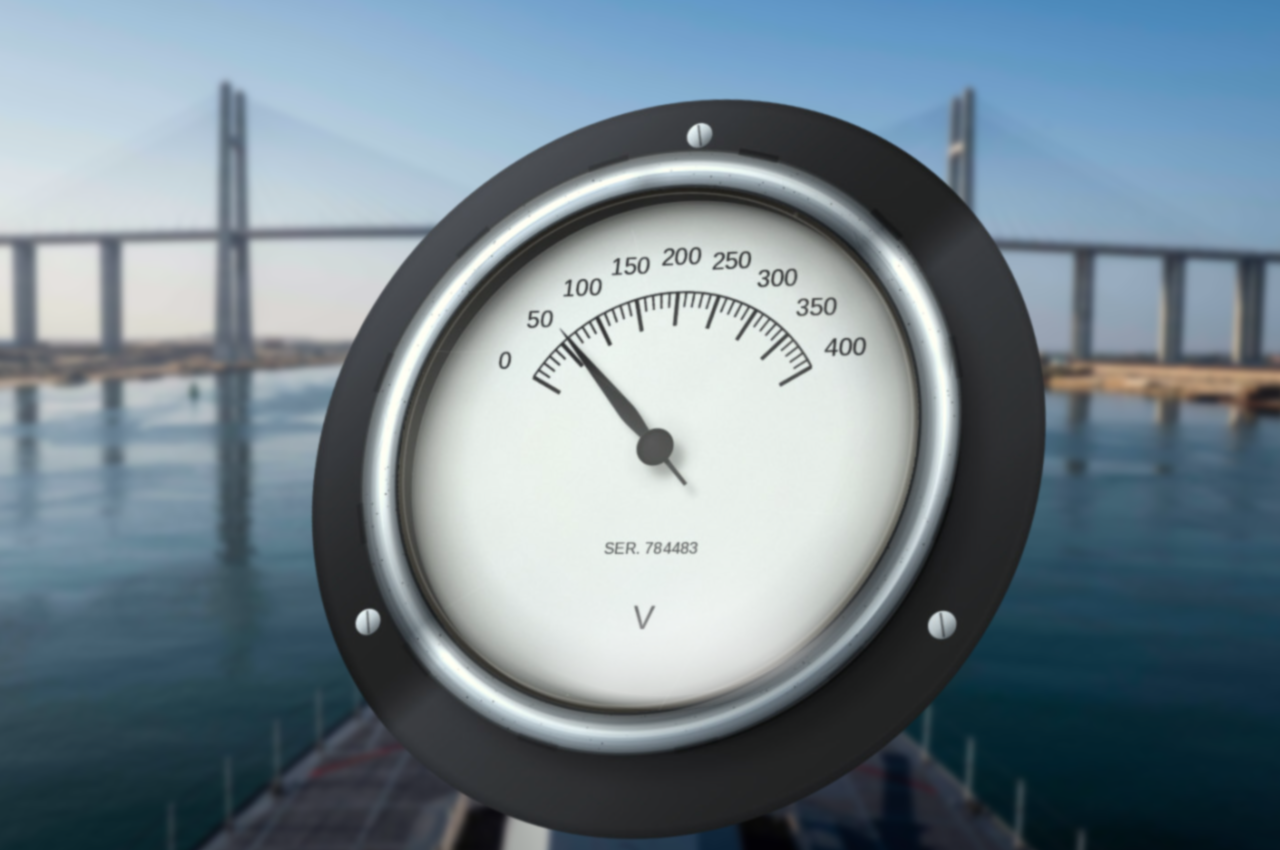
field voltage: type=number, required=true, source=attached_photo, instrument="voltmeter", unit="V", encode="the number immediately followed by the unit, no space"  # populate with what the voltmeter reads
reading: 60V
